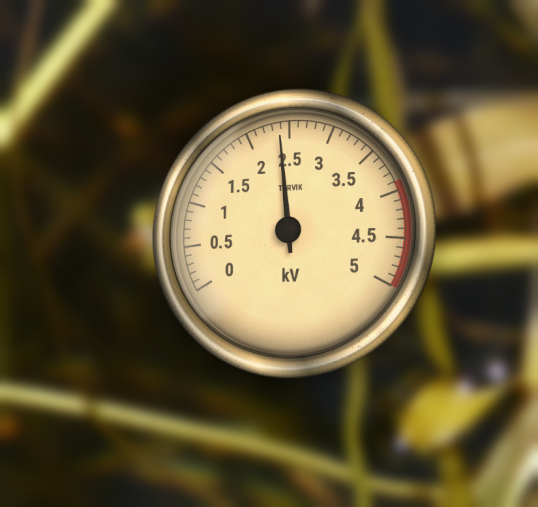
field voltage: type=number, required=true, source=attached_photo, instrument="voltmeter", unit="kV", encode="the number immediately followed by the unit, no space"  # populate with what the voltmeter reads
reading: 2.4kV
